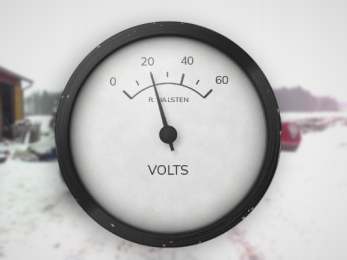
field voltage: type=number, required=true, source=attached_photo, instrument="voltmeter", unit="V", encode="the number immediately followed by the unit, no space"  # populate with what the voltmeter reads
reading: 20V
